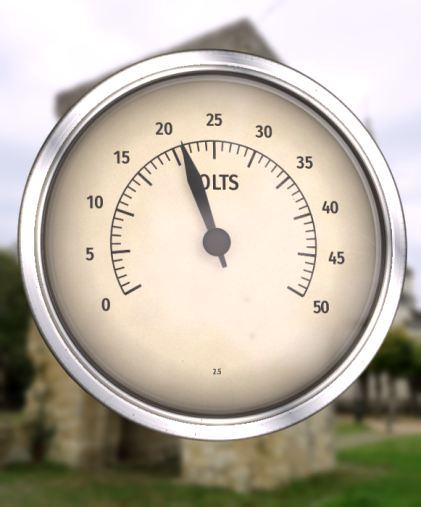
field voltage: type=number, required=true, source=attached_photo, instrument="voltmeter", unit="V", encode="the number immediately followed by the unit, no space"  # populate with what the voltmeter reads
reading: 21V
